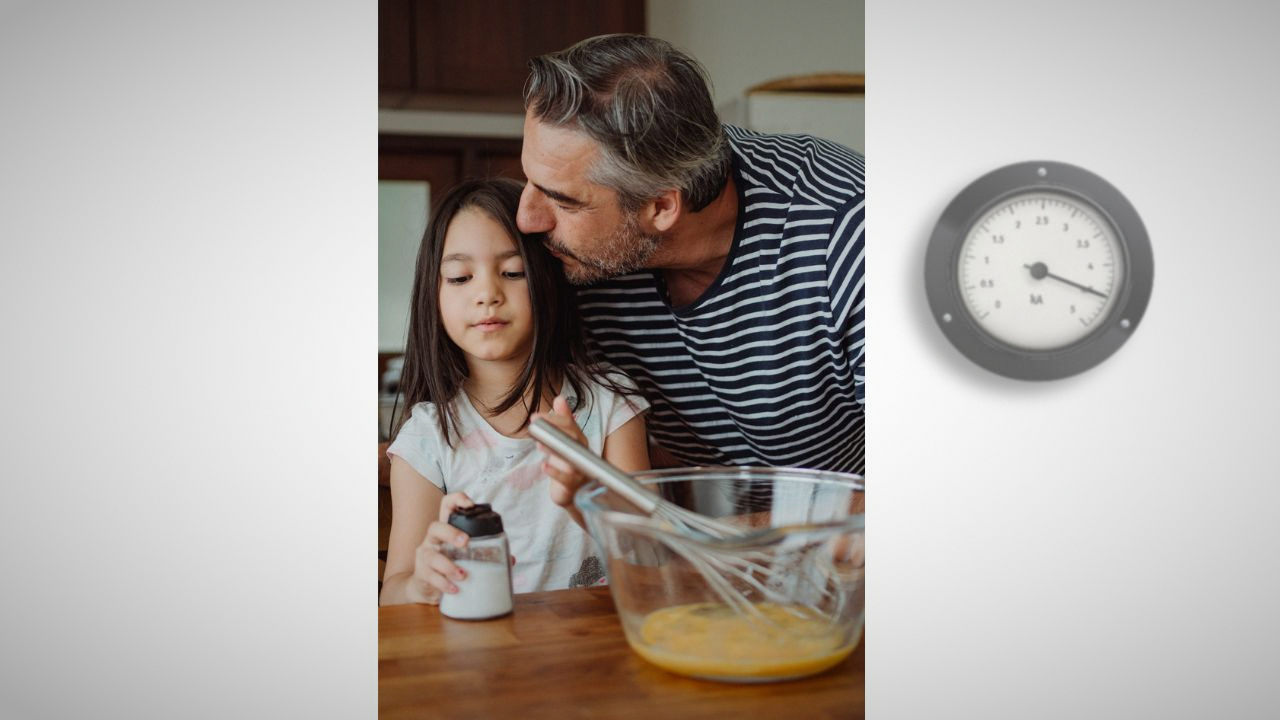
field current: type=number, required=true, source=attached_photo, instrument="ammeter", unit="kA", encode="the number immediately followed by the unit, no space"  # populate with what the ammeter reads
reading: 4.5kA
